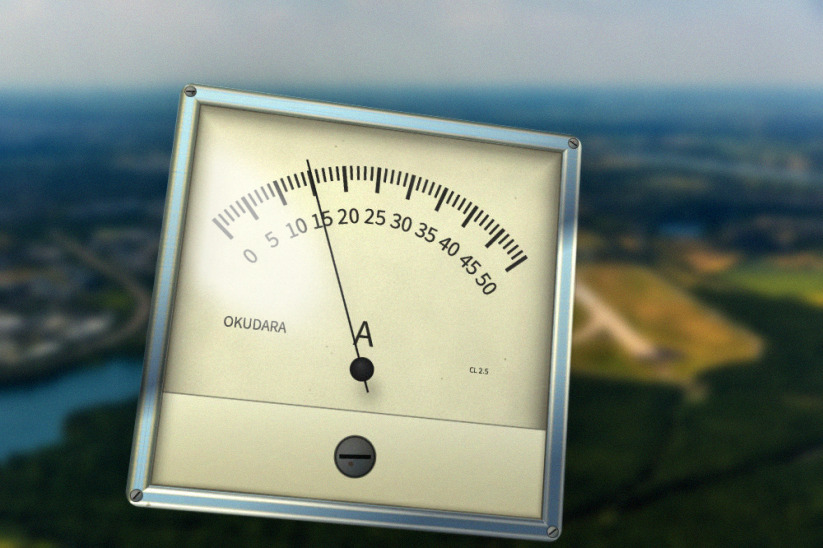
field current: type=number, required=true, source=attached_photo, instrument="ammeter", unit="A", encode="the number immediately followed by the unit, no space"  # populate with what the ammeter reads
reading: 15A
